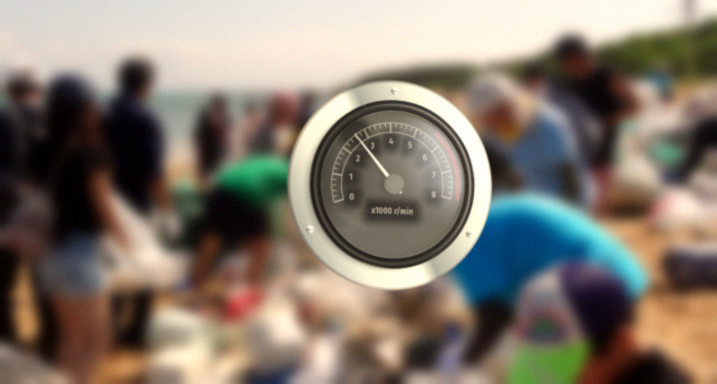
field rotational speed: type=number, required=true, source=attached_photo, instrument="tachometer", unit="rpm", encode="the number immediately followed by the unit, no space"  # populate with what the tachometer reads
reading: 2600rpm
